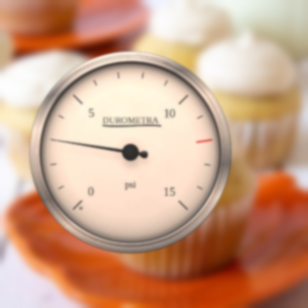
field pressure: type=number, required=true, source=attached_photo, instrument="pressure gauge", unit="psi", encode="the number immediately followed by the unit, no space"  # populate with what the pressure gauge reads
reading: 3psi
